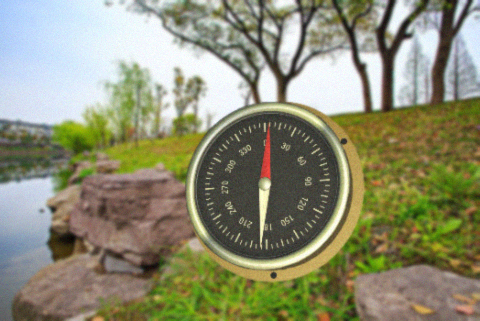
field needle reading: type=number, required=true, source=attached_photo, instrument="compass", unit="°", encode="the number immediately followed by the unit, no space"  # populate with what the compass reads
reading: 5°
